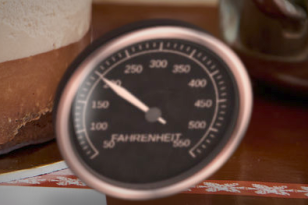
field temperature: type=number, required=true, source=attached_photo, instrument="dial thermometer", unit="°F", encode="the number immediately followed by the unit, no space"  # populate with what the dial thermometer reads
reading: 200°F
